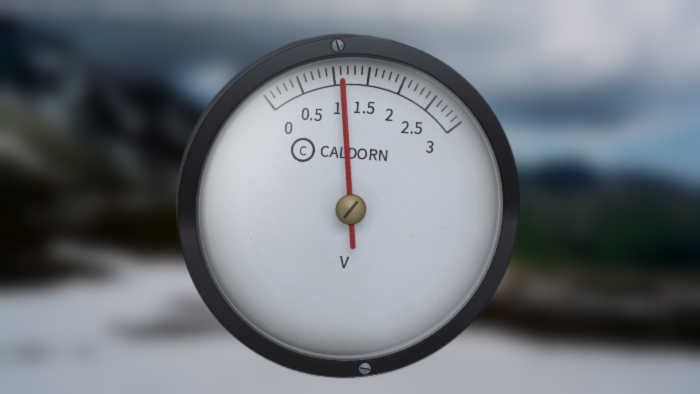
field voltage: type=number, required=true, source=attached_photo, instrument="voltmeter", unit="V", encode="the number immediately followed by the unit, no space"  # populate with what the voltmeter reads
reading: 1.1V
